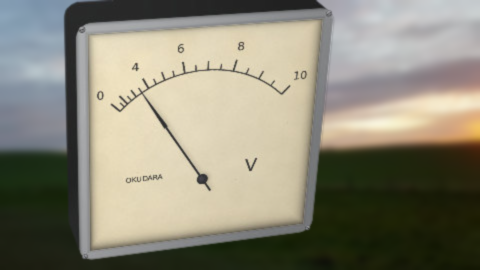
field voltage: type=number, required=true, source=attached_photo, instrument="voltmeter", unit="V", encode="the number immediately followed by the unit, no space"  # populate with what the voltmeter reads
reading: 3.5V
